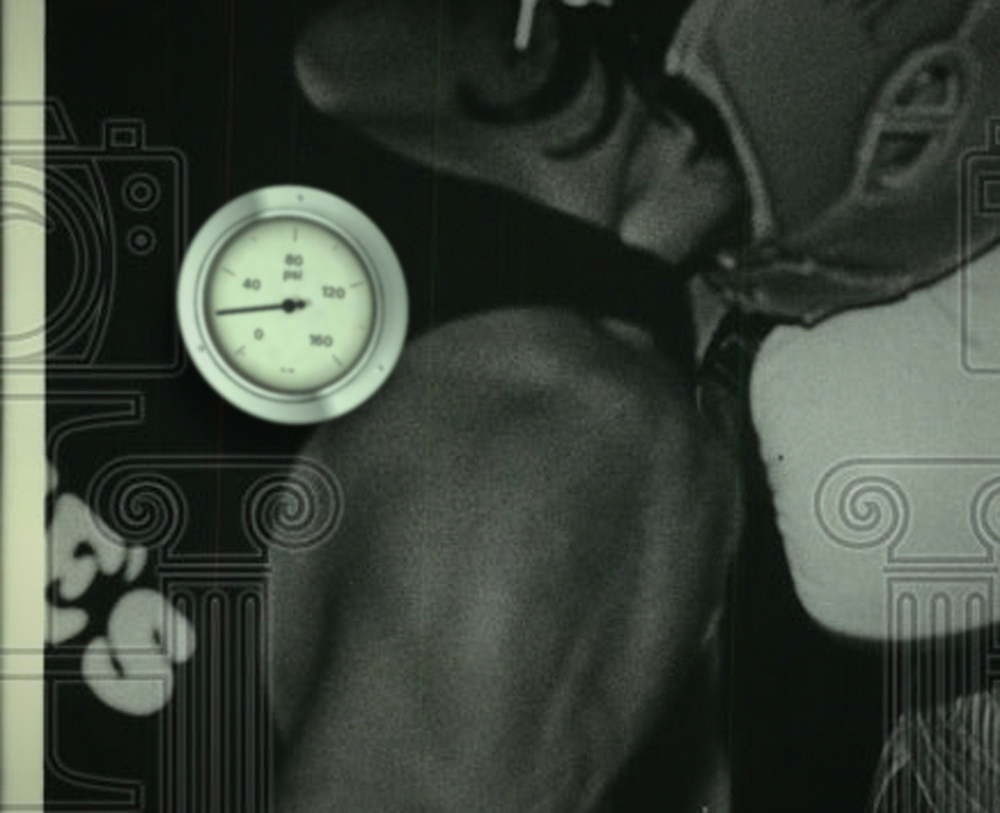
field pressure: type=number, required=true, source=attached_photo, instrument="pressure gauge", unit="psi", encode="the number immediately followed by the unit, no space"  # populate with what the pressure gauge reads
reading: 20psi
